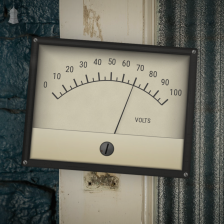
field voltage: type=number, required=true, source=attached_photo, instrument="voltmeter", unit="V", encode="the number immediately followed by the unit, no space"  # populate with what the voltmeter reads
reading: 70V
